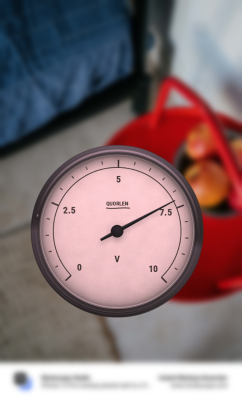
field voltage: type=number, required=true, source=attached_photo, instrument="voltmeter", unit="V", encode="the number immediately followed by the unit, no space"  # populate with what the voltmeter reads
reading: 7.25V
